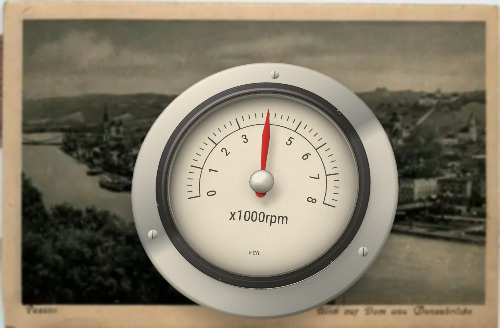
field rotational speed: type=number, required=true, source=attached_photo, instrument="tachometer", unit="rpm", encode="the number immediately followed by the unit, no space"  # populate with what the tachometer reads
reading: 4000rpm
